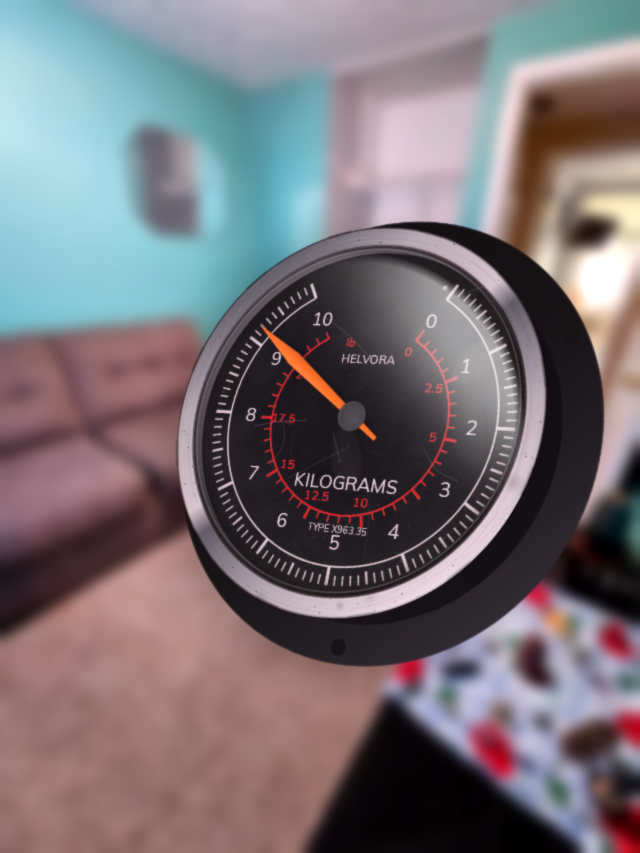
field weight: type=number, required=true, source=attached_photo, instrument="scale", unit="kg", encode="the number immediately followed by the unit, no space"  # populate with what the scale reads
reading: 9.2kg
